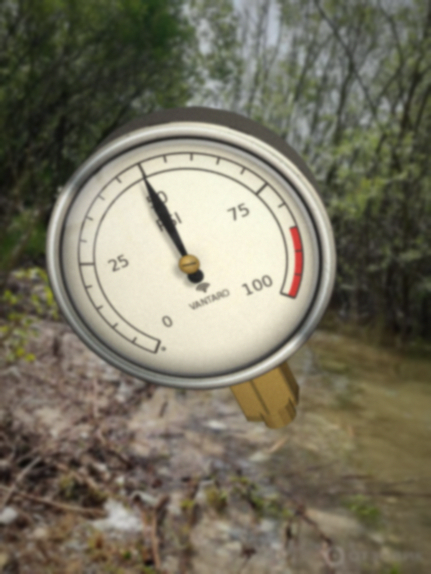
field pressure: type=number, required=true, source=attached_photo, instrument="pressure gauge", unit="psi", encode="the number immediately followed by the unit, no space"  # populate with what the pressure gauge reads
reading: 50psi
